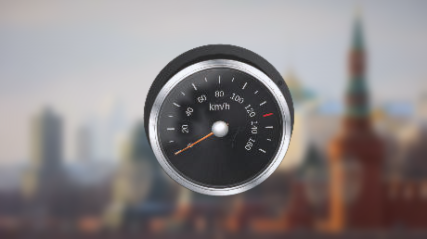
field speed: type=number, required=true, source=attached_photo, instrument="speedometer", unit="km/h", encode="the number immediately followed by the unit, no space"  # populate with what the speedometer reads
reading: 0km/h
